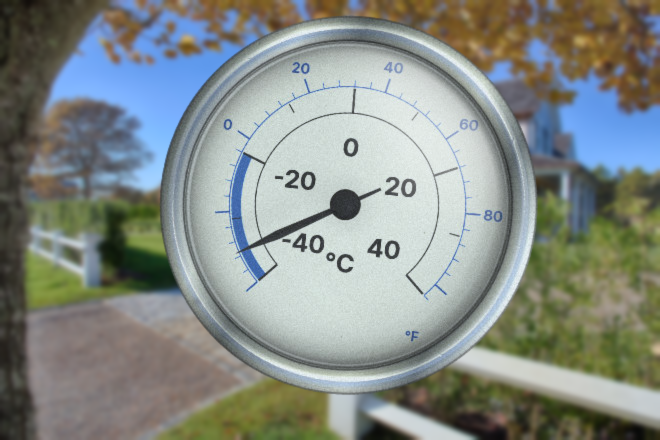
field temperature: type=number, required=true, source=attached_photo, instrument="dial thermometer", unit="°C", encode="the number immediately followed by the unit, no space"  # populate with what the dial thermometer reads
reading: -35°C
